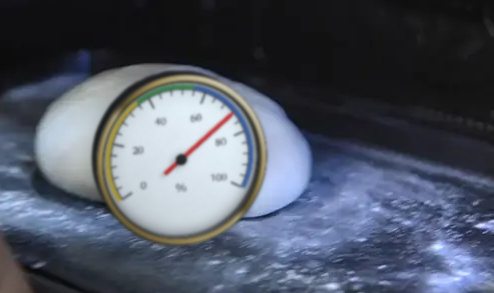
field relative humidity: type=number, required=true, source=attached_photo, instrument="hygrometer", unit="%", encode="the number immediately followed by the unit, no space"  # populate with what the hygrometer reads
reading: 72%
